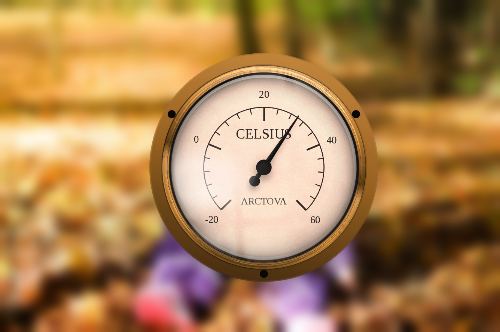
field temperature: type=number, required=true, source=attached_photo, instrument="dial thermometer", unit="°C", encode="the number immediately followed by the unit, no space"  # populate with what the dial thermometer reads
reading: 30°C
